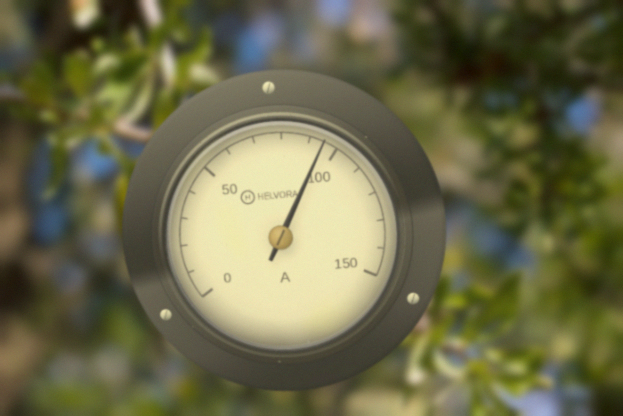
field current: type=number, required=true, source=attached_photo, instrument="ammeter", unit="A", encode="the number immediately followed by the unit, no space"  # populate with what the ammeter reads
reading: 95A
